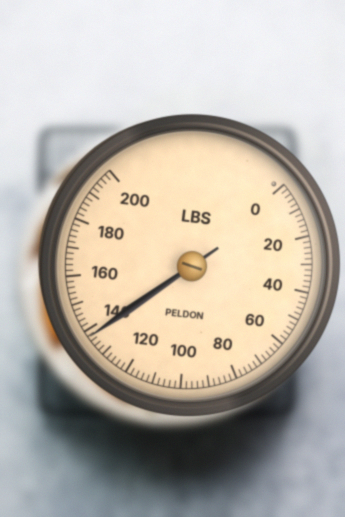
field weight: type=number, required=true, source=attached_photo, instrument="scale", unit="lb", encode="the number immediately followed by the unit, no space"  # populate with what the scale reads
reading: 138lb
